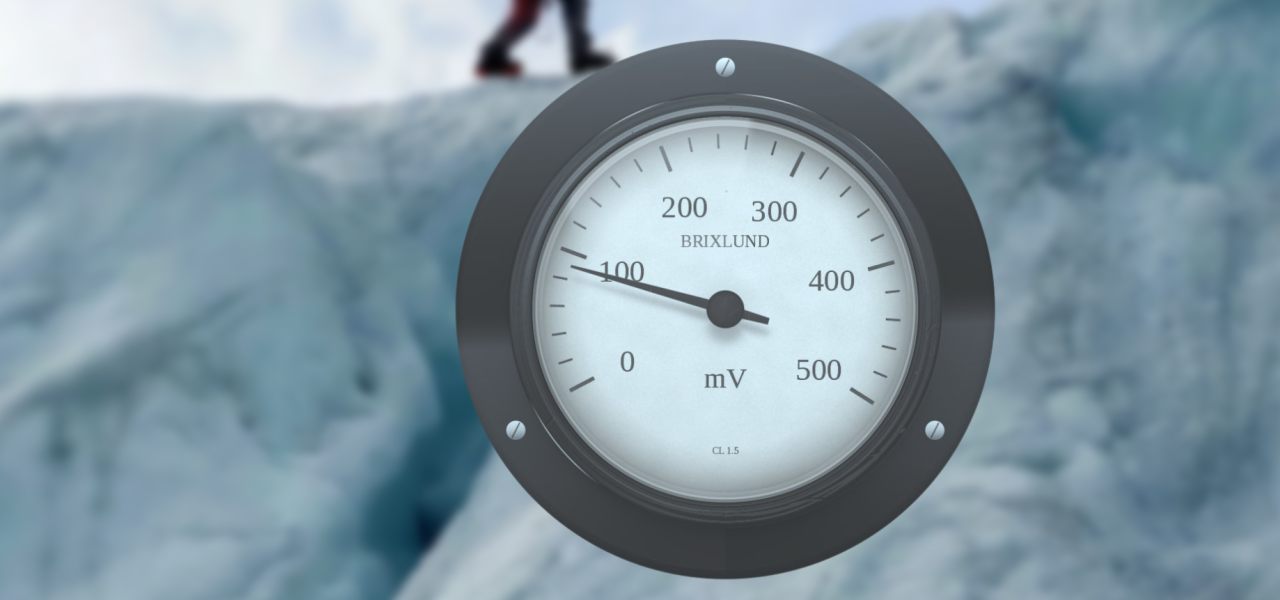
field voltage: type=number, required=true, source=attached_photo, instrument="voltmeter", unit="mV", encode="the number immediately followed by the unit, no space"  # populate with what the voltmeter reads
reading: 90mV
